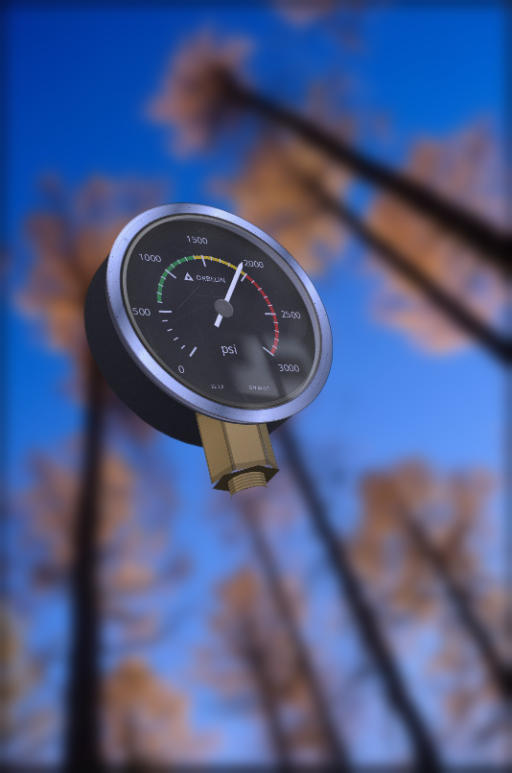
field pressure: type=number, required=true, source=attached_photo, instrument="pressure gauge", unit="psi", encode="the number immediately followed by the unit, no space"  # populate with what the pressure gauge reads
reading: 1900psi
